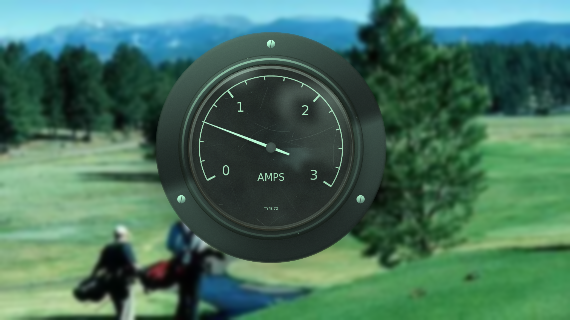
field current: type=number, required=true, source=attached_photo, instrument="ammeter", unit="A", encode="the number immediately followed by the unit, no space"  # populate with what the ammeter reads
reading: 0.6A
